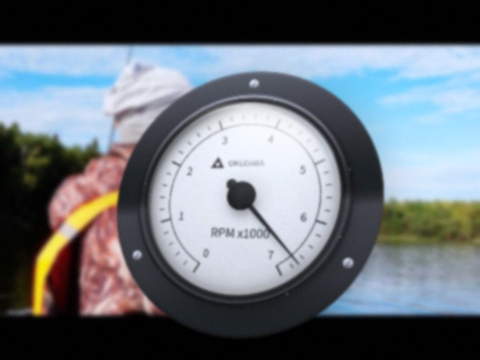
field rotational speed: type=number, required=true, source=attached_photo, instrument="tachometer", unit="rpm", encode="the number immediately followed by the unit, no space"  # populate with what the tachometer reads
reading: 6700rpm
